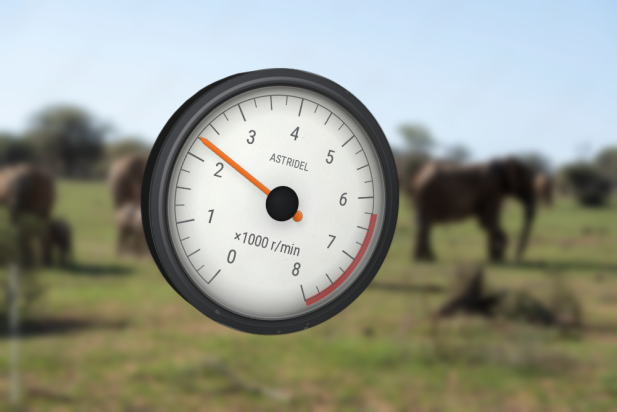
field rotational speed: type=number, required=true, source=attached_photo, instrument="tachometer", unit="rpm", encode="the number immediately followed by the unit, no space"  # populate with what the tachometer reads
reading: 2250rpm
